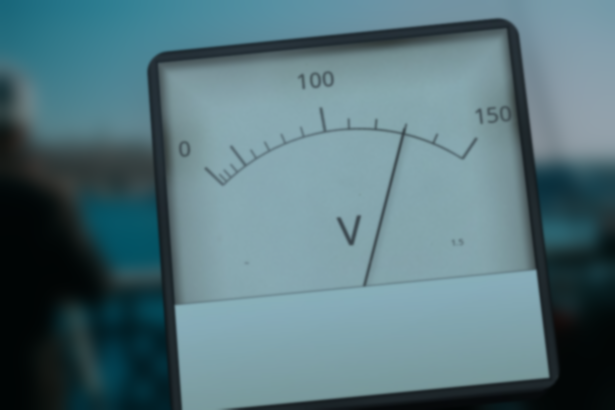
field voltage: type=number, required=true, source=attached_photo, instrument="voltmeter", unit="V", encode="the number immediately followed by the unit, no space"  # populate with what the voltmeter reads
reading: 130V
